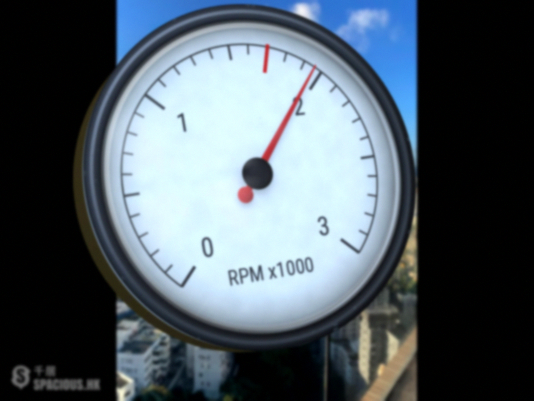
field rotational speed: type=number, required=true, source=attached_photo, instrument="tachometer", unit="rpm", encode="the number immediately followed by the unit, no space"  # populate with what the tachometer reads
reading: 1950rpm
